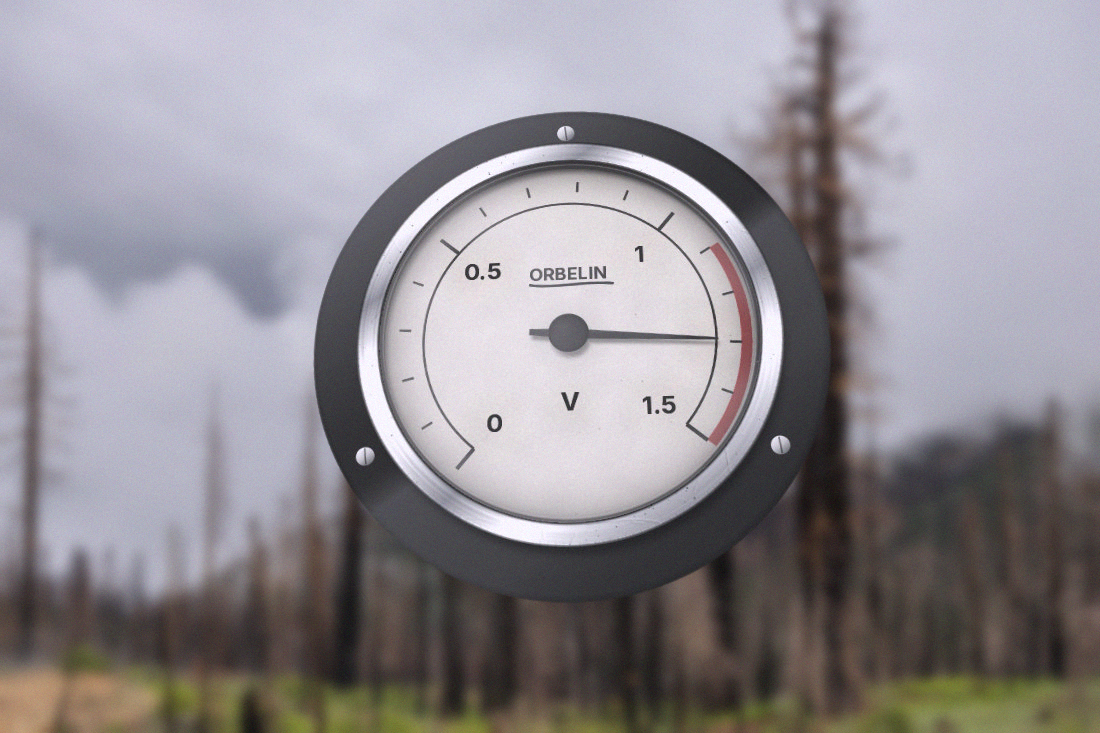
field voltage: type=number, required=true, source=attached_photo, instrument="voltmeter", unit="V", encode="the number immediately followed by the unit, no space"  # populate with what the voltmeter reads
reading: 1.3V
